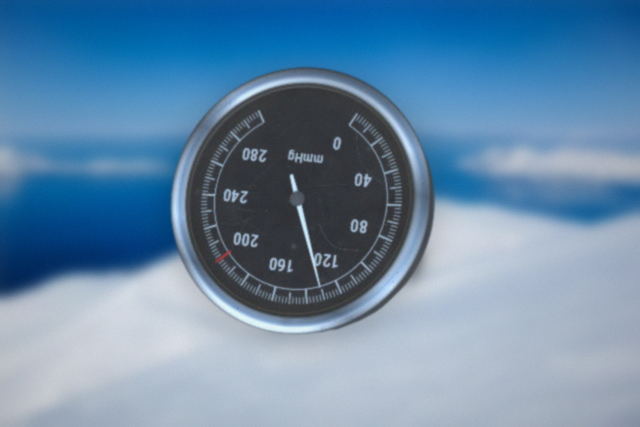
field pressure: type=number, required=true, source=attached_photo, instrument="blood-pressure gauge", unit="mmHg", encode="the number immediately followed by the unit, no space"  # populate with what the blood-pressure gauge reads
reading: 130mmHg
